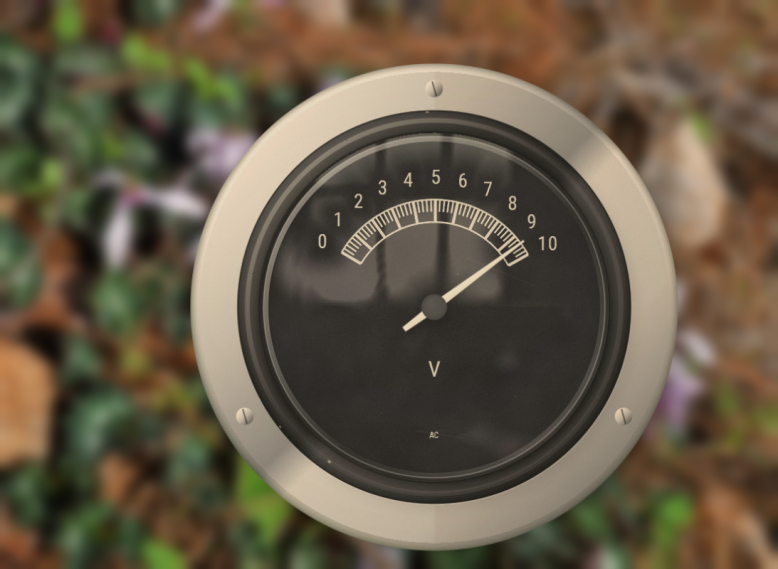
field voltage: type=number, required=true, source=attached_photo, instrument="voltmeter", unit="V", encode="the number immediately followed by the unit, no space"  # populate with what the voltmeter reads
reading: 9.4V
